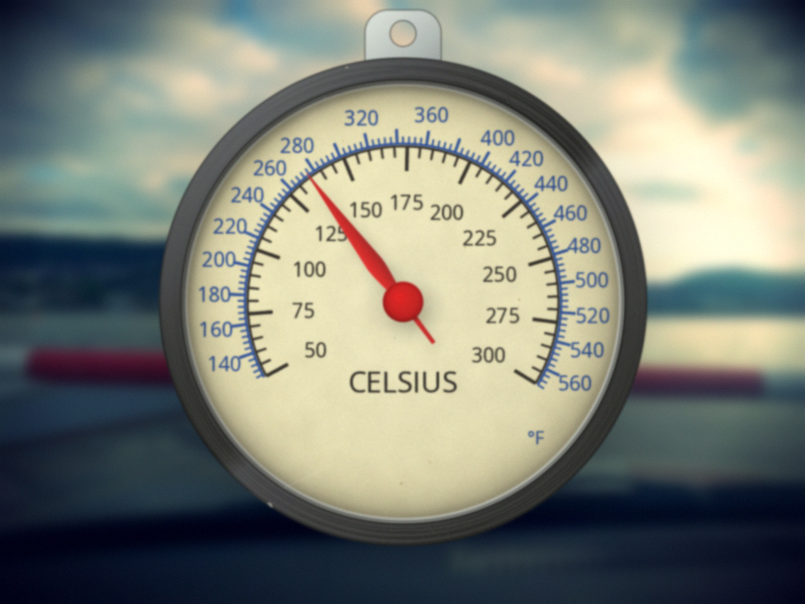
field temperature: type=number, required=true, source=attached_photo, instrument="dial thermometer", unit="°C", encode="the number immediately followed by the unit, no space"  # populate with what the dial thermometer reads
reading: 135°C
